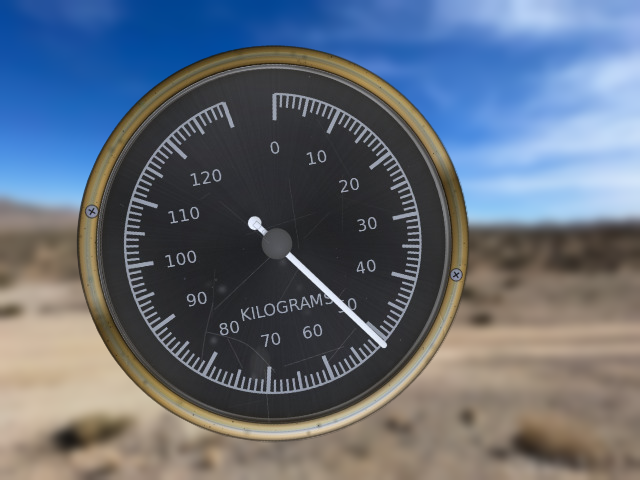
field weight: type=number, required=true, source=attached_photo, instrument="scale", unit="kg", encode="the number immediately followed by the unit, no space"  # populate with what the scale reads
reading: 51kg
